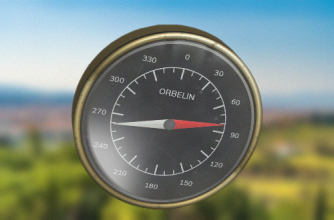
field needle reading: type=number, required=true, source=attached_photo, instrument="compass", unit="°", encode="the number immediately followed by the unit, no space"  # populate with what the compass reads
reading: 80°
